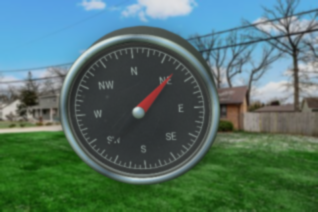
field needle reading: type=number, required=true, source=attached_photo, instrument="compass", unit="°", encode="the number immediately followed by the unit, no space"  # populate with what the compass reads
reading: 45°
